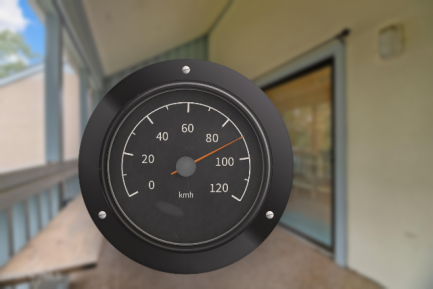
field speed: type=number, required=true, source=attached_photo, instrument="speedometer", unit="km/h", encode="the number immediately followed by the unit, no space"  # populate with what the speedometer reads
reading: 90km/h
